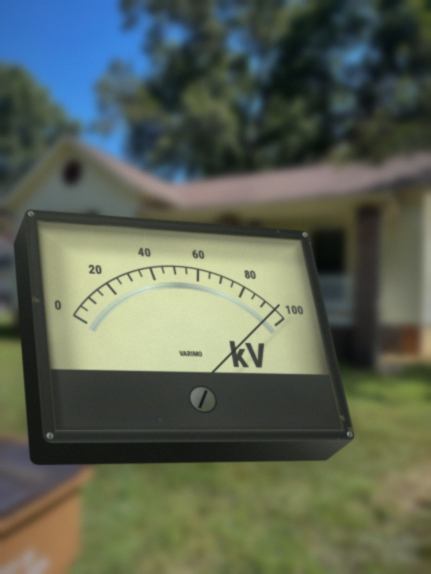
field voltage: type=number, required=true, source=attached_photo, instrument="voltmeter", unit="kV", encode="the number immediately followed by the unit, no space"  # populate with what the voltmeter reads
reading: 95kV
